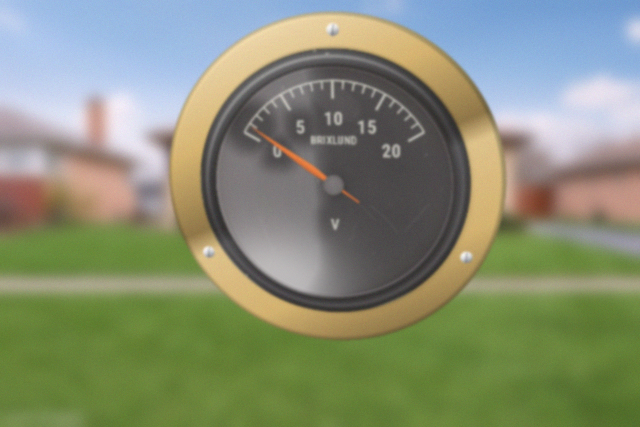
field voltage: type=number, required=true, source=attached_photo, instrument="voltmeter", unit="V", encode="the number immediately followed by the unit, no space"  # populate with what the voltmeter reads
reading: 1V
